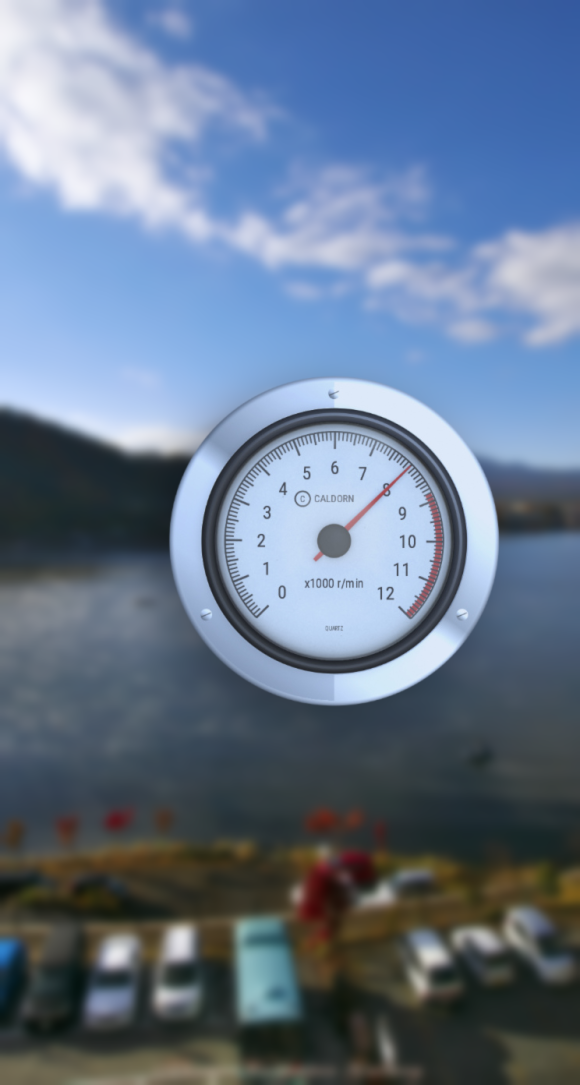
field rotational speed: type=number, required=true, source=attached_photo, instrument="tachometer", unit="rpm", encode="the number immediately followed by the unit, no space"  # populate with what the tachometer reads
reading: 8000rpm
